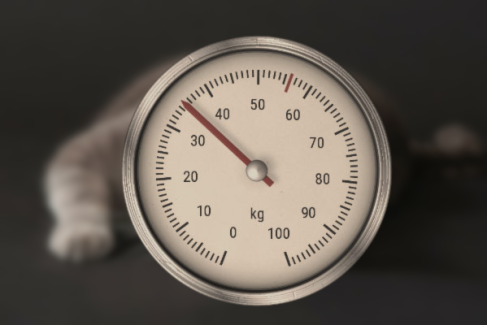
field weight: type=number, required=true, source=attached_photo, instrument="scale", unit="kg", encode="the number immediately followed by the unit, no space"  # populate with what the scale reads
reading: 35kg
